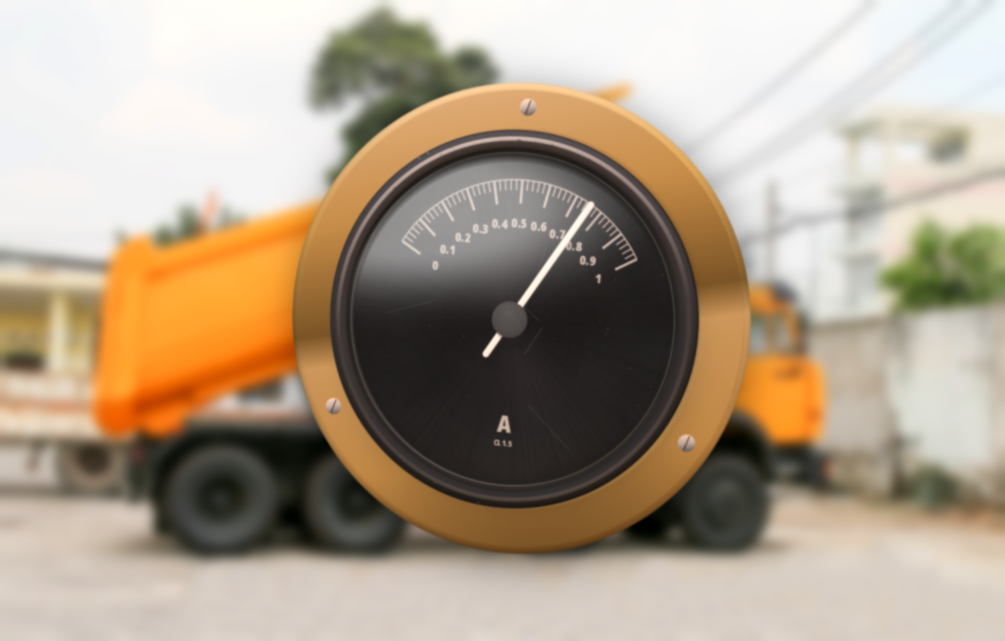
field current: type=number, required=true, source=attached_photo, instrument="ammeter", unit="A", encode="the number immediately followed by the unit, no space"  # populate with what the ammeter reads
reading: 0.76A
